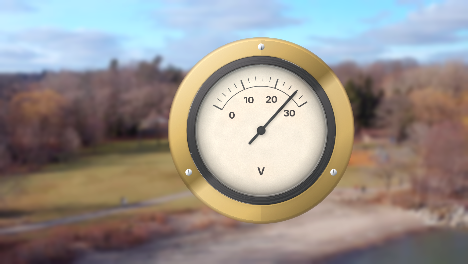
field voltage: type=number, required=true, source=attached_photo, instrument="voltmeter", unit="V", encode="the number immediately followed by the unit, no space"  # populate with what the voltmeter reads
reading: 26V
